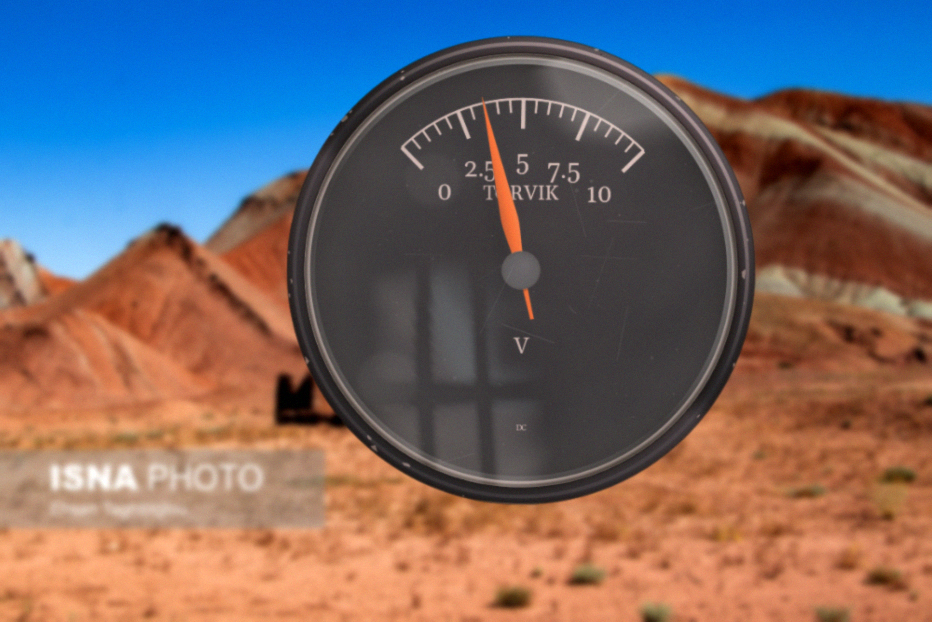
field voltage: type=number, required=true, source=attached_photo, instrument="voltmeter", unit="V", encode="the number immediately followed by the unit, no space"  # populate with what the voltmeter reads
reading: 3.5V
